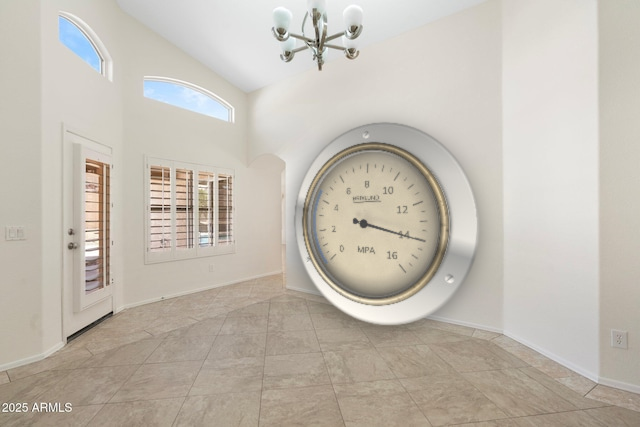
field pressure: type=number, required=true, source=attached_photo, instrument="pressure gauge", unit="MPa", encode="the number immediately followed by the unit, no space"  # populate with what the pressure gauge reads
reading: 14MPa
